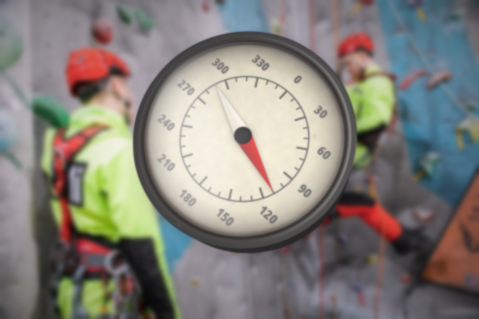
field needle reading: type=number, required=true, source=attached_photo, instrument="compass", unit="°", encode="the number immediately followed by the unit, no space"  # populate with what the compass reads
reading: 110°
